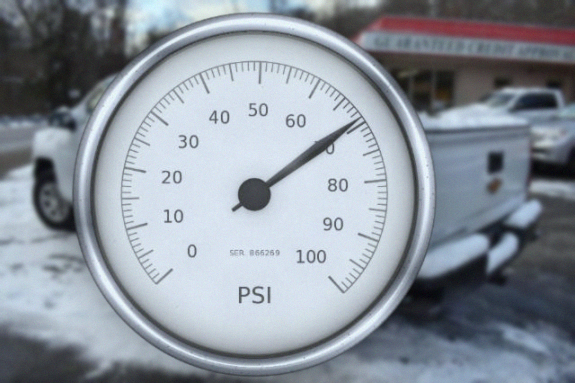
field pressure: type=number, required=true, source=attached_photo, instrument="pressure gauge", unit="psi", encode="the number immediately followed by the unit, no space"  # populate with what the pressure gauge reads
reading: 69psi
